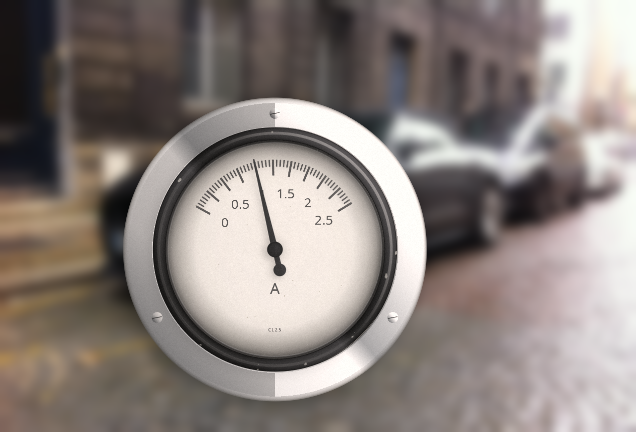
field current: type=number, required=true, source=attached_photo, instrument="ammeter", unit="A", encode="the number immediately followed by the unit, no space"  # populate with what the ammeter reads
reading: 1A
